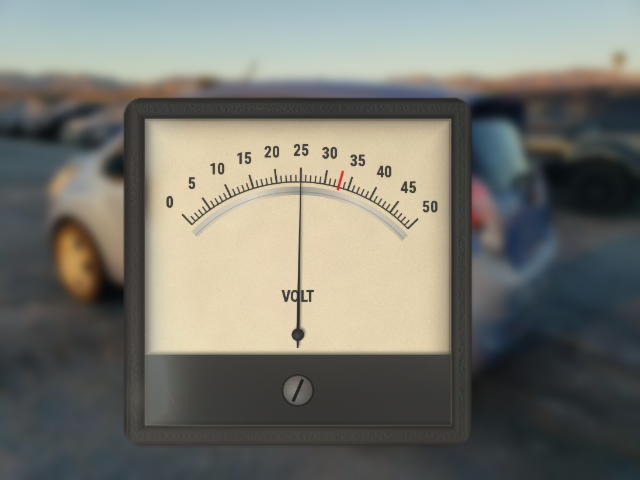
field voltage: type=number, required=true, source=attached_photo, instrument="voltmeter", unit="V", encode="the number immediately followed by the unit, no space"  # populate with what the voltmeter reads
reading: 25V
